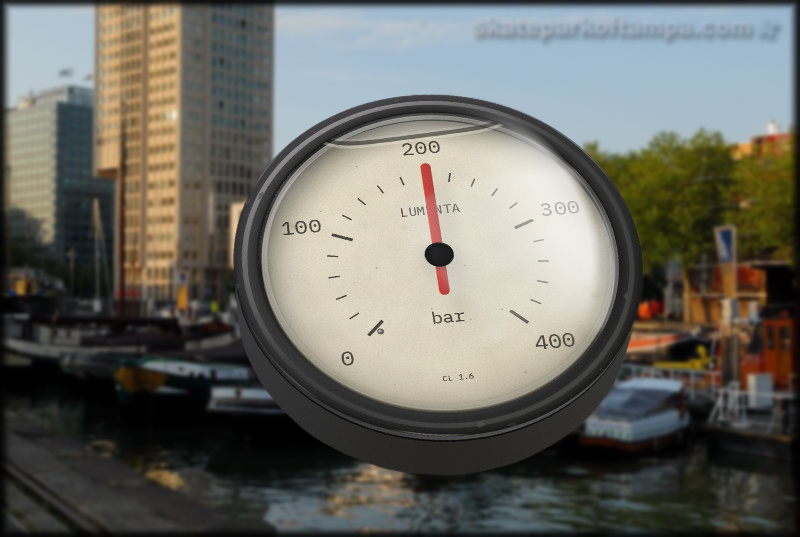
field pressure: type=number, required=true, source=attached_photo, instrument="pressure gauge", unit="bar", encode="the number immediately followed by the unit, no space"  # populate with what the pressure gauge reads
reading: 200bar
